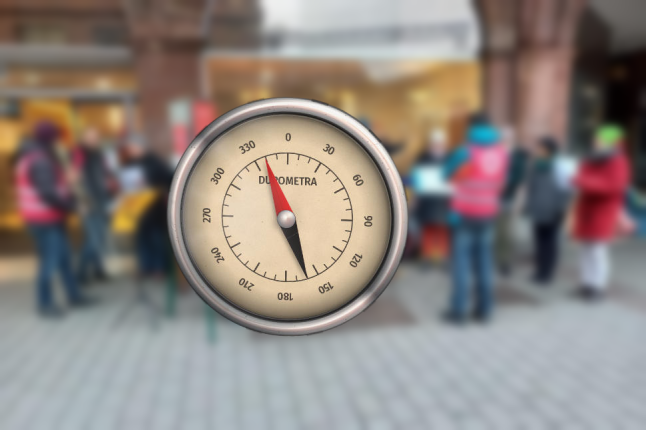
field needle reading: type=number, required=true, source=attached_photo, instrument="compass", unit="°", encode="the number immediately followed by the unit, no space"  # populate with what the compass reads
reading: 340°
